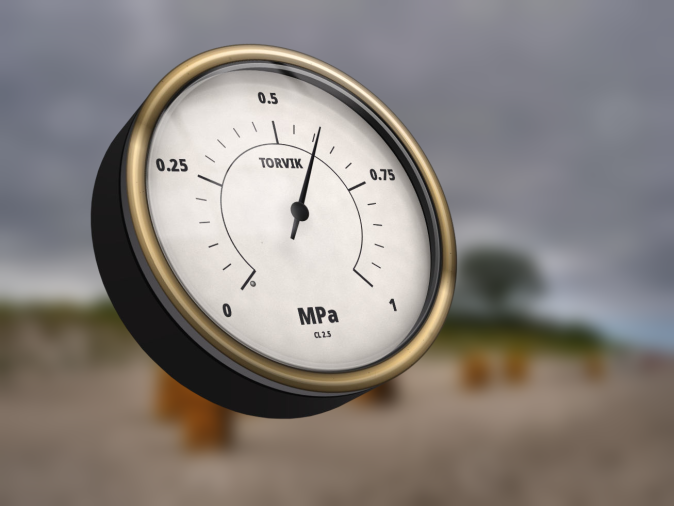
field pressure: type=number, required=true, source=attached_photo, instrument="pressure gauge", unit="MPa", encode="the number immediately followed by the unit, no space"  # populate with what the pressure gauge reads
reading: 0.6MPa
